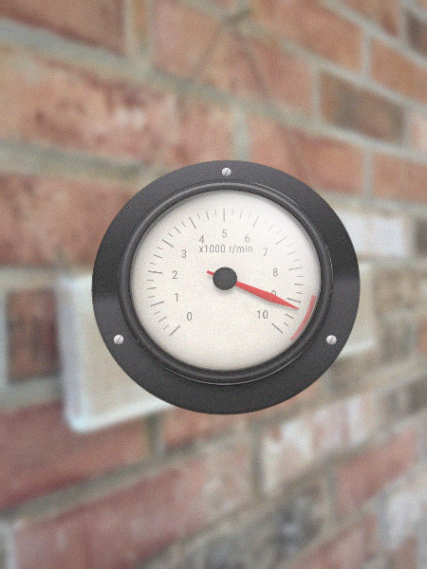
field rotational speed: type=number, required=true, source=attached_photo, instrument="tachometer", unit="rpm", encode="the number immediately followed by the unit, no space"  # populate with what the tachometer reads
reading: 9250rpm
